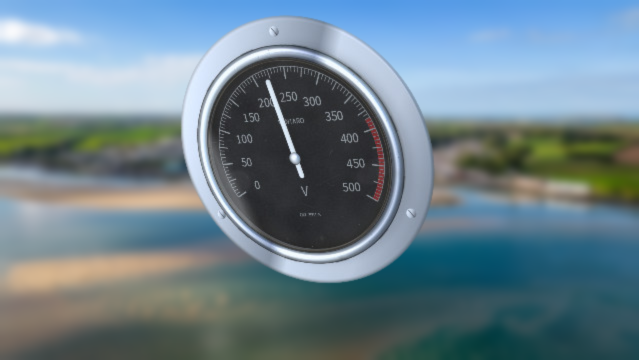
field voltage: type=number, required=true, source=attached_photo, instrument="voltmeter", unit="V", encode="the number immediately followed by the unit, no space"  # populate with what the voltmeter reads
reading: 225V
